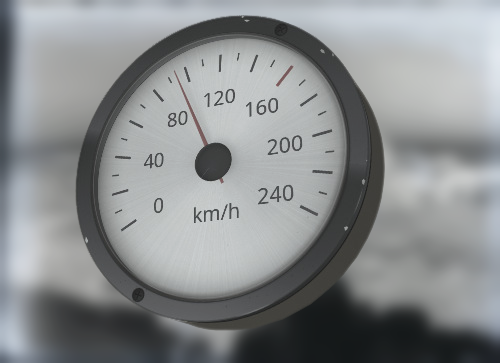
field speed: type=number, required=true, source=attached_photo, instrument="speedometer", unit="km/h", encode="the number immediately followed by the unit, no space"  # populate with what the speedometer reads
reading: 95km/h
